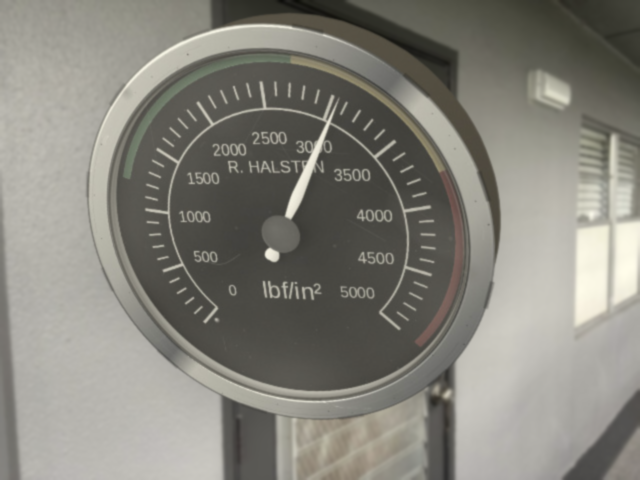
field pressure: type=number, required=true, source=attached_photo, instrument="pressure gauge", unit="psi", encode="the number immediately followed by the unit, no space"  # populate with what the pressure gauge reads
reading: 3050psi
